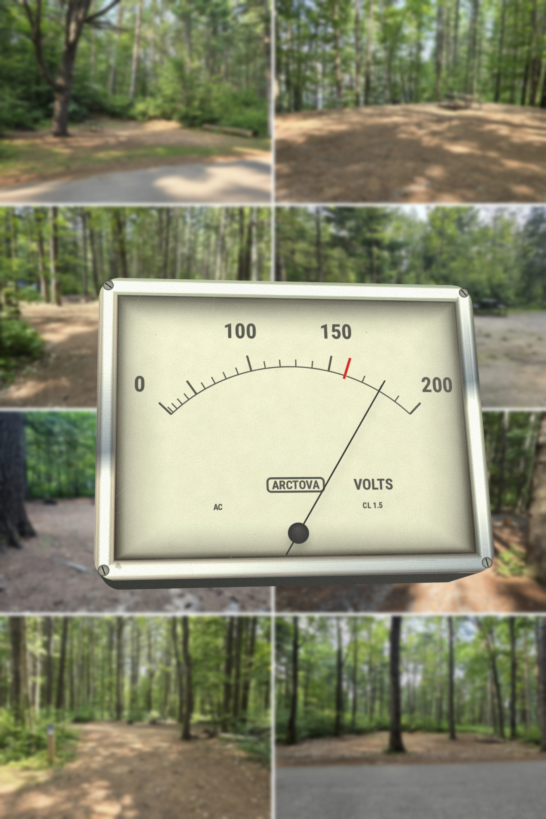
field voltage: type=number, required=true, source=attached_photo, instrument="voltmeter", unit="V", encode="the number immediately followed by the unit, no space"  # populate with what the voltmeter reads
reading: 180V
